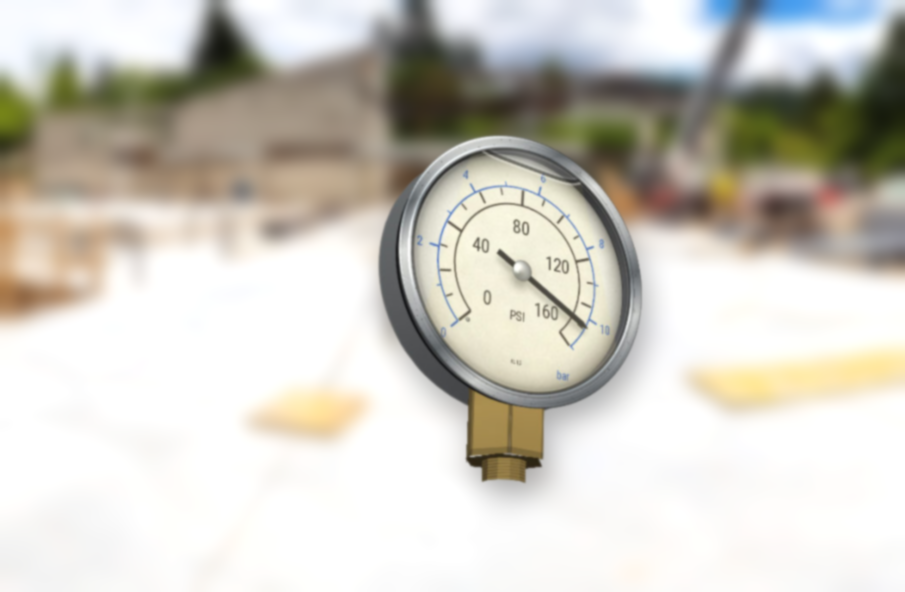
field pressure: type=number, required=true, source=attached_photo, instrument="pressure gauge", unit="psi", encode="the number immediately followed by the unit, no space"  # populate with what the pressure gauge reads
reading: 150psi
